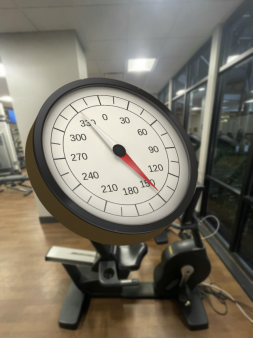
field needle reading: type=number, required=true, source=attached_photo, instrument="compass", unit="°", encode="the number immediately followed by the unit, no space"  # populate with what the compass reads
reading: 150°
